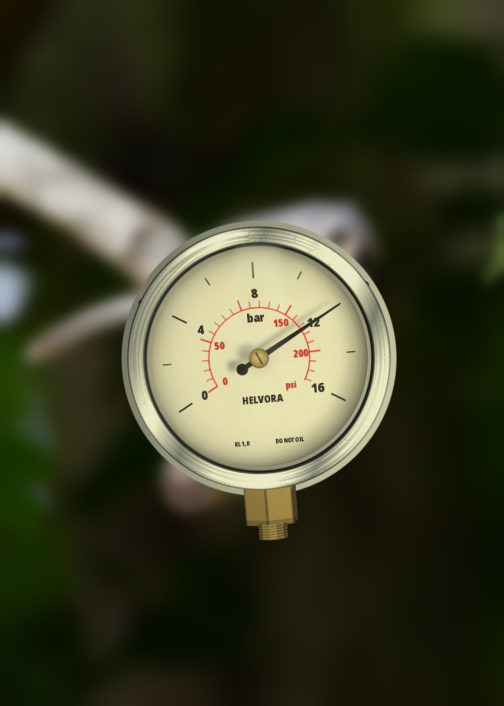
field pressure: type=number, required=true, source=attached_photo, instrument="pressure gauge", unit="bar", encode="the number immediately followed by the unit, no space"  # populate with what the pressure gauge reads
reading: 12bar
